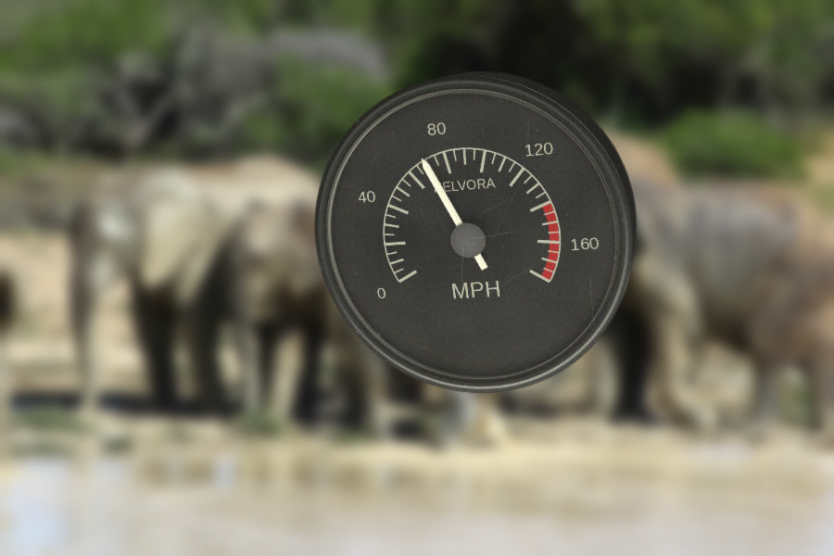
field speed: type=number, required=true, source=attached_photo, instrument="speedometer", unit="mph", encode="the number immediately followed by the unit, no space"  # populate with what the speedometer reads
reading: 70mph
